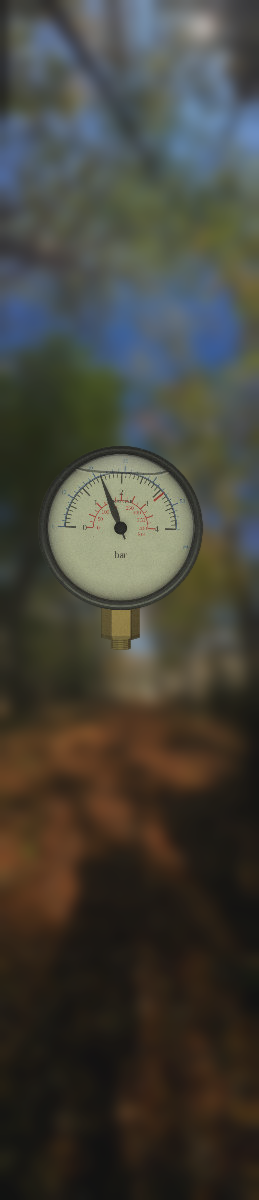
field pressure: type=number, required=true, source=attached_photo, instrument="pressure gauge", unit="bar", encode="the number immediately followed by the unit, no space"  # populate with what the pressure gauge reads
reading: 1.5bar
